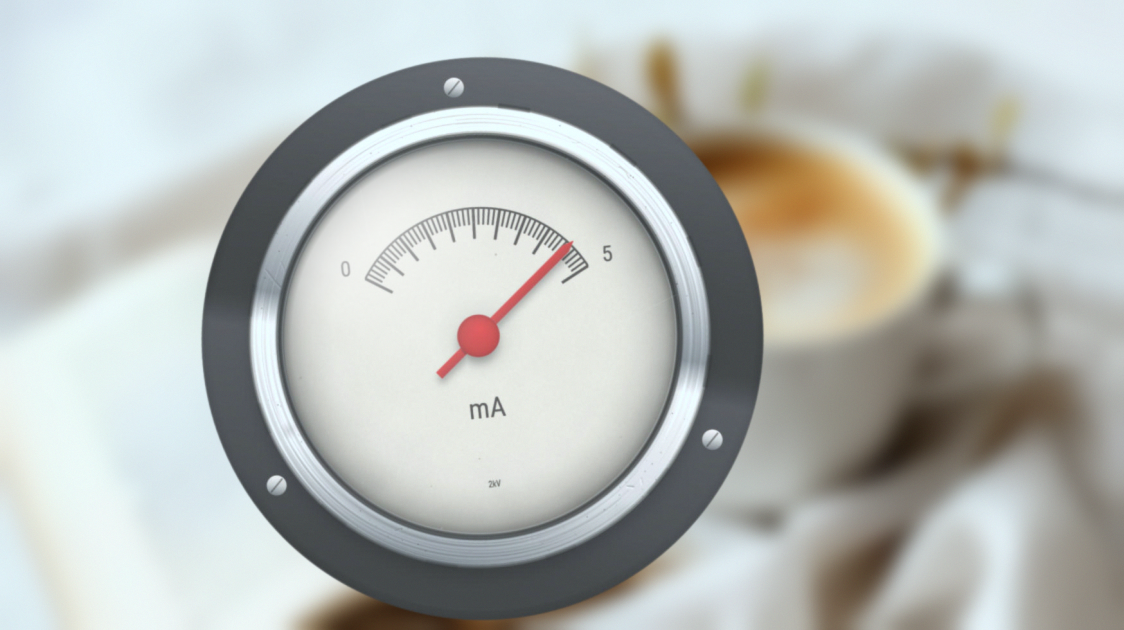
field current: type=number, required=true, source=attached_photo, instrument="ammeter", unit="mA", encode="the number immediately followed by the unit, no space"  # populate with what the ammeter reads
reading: 4.5mA
